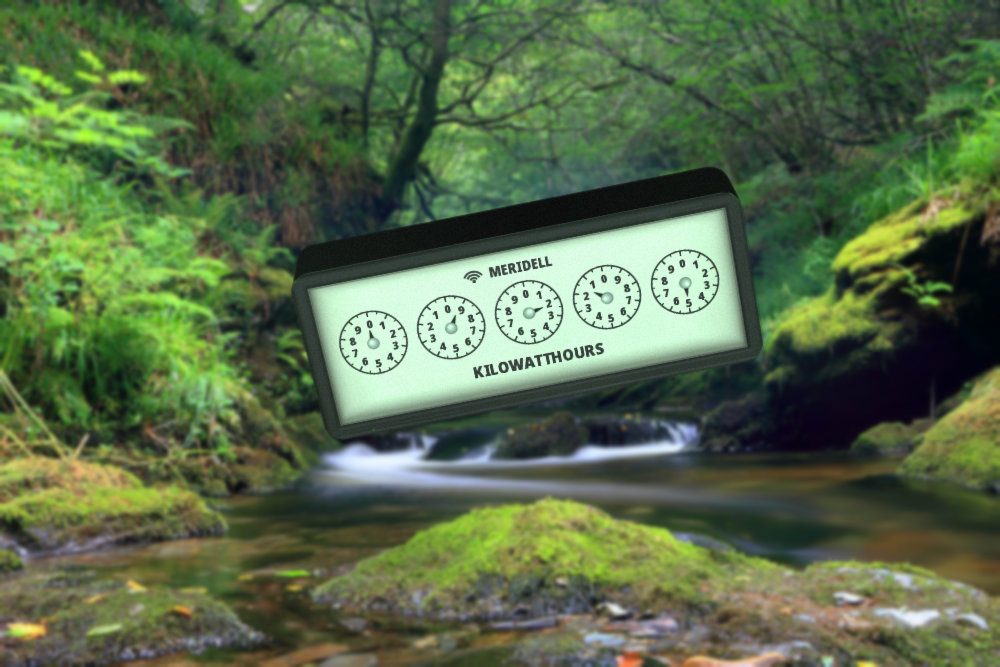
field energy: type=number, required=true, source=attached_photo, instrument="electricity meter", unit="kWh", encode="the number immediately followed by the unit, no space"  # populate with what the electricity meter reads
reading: 99215kWh
